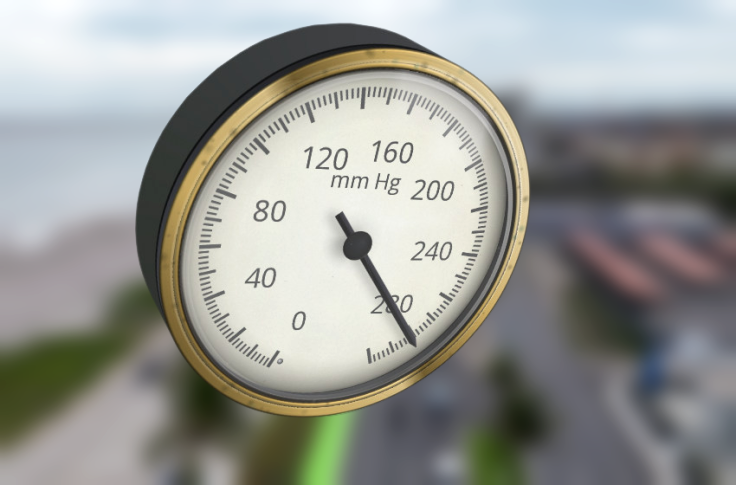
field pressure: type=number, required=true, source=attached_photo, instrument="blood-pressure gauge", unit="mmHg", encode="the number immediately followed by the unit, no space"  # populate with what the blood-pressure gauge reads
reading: 282mmHg
